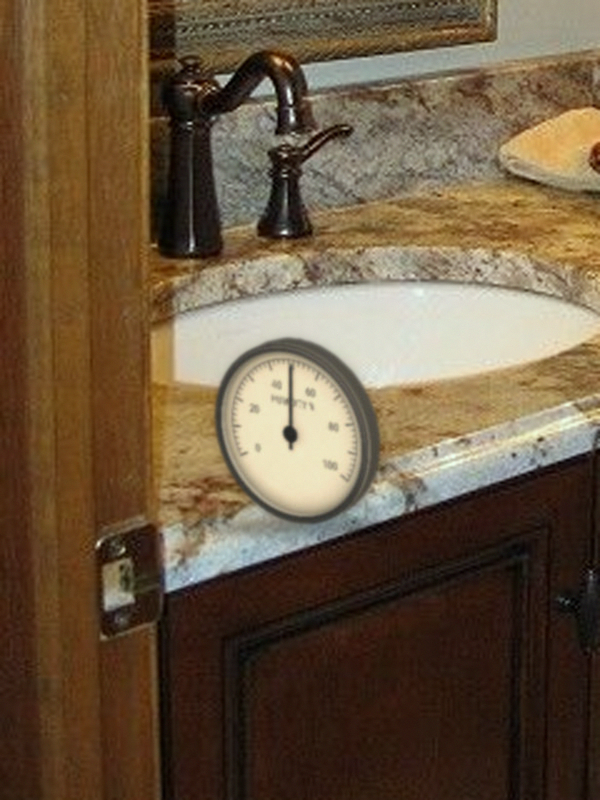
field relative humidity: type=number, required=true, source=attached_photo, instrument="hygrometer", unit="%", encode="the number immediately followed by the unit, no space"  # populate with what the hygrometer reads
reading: 50%
